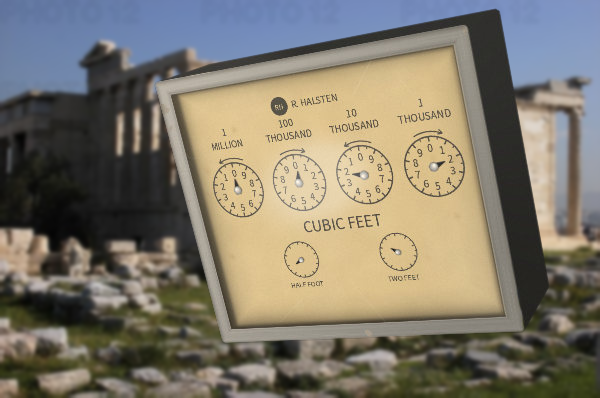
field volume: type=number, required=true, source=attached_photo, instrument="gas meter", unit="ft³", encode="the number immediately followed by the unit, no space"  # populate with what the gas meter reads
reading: 2200ft³
